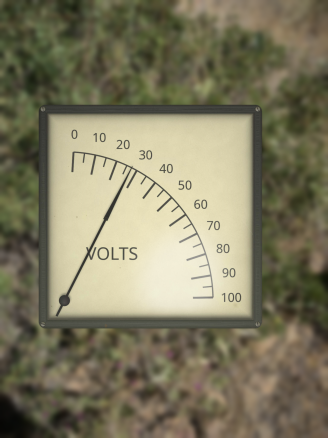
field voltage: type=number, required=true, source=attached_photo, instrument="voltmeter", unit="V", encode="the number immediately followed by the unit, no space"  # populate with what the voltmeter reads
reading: 27.5V
